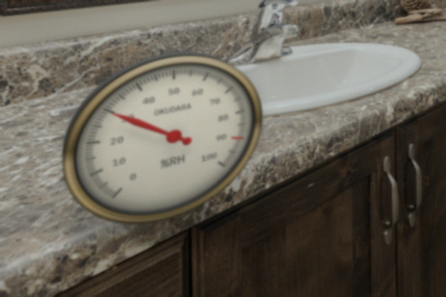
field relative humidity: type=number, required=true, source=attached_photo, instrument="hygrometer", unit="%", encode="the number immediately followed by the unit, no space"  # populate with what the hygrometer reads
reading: 30%
